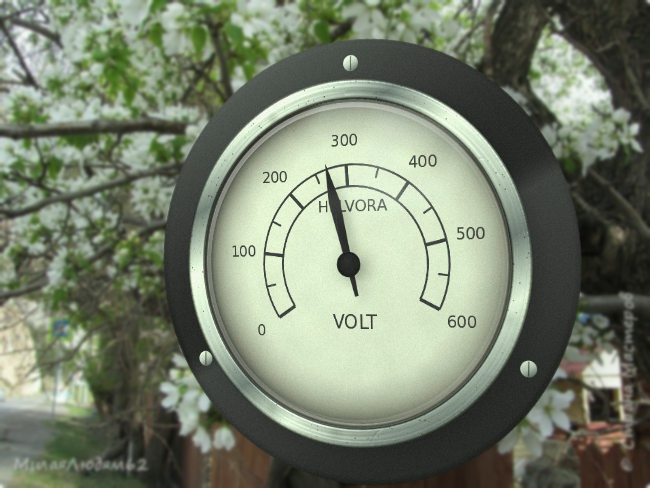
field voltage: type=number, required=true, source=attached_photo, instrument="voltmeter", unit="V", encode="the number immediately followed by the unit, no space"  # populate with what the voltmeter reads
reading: 275V
